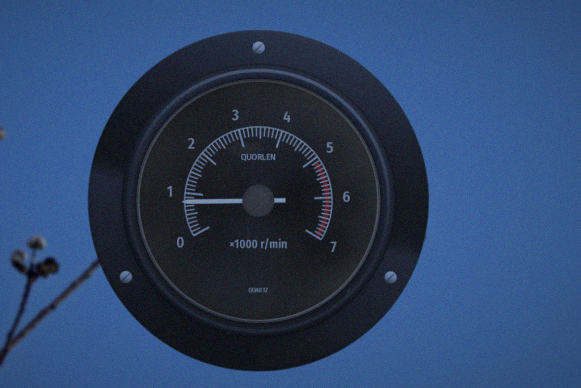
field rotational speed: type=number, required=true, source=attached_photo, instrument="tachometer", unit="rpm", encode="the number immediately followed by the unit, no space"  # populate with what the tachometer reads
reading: 800rpm
